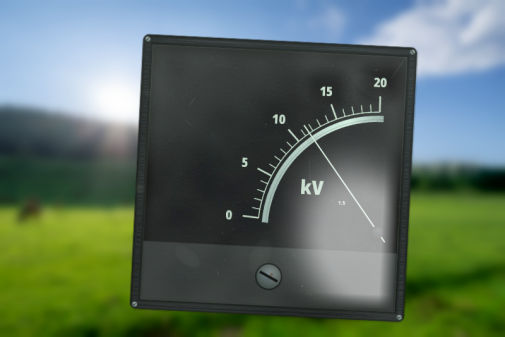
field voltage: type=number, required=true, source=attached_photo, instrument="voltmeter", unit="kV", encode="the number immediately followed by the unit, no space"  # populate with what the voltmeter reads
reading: 11.5kV
